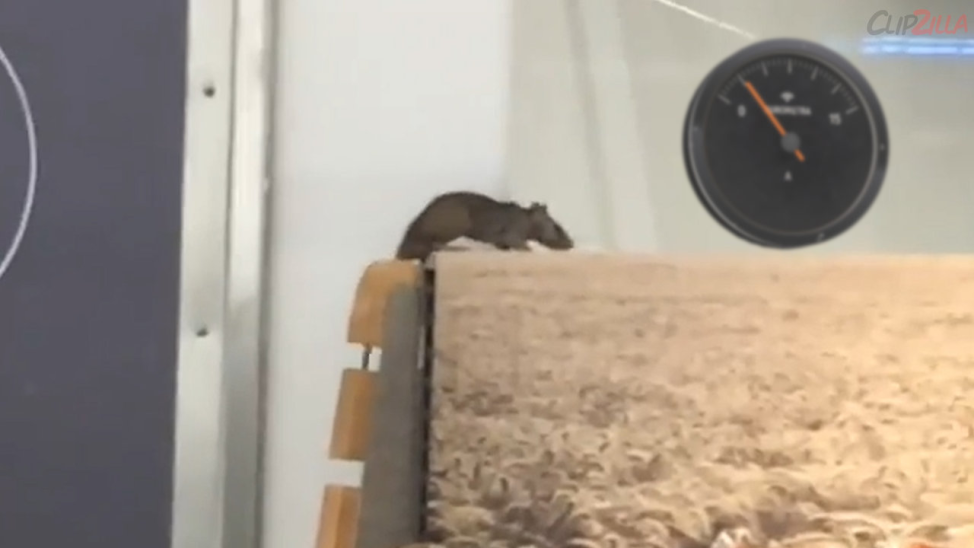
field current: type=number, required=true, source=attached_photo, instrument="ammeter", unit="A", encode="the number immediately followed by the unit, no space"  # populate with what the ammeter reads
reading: 2.5A
